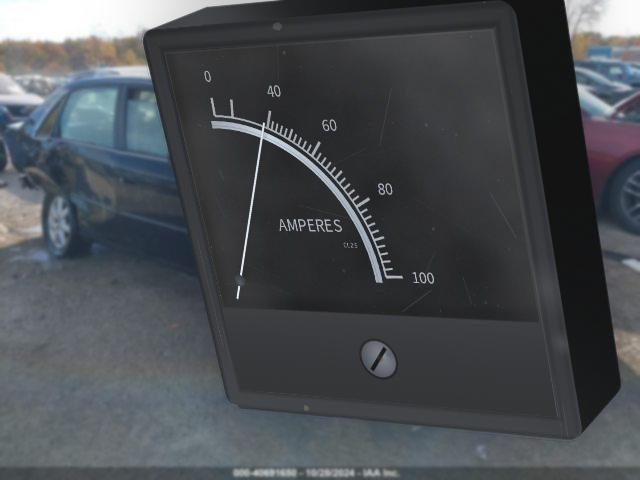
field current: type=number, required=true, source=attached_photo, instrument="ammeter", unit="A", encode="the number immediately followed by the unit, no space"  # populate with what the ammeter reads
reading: 40A
